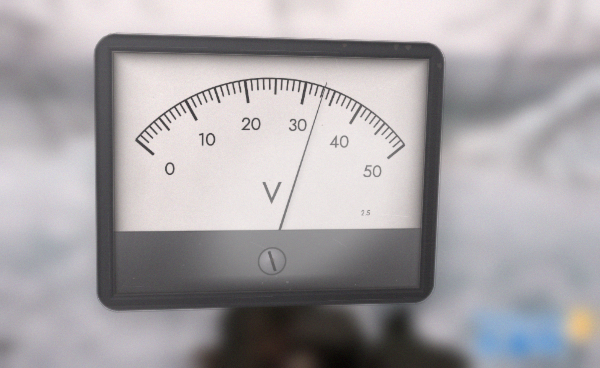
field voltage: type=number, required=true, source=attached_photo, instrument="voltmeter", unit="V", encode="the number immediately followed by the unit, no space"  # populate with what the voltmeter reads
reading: 33V
